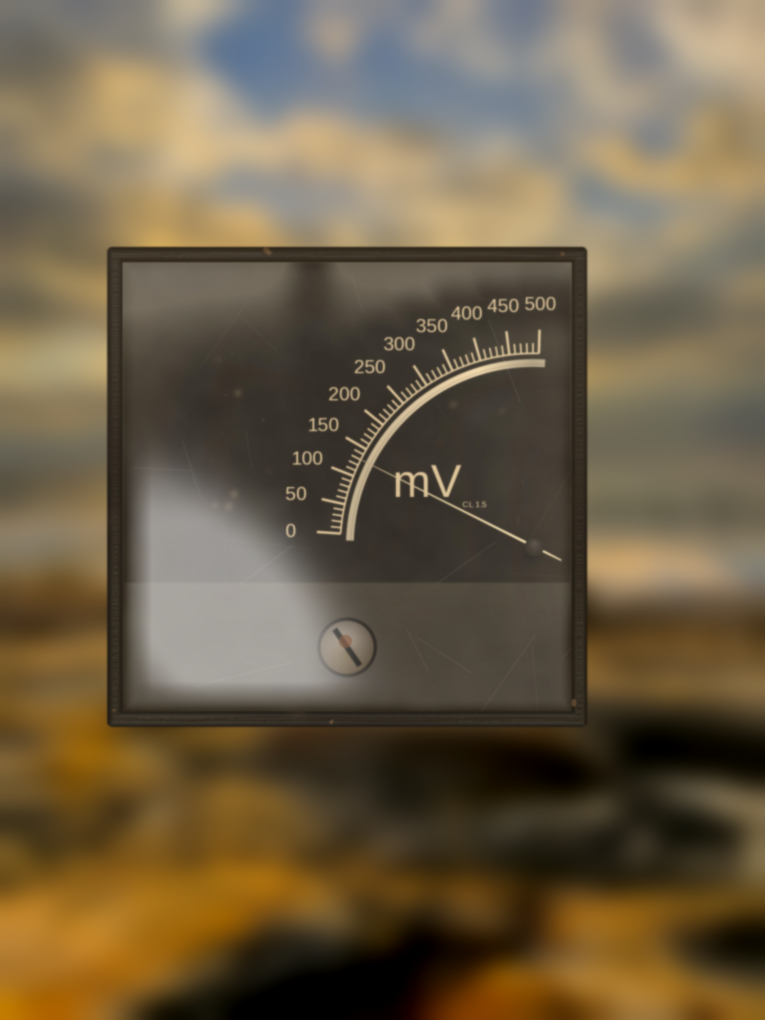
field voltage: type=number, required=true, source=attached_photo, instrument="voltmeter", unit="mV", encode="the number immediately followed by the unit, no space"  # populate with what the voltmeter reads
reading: 130mV
